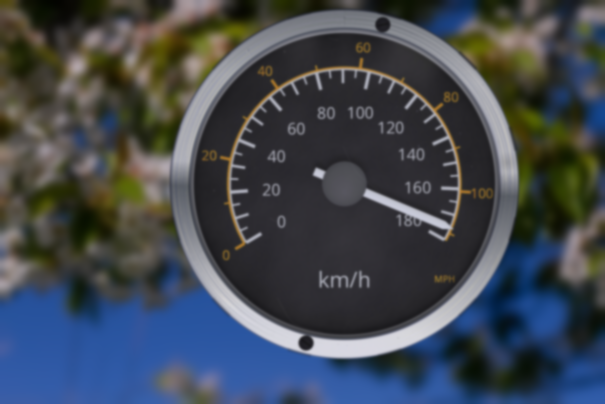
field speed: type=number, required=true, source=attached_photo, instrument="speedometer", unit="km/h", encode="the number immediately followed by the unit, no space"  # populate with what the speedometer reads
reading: 175km/h
